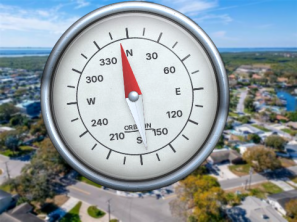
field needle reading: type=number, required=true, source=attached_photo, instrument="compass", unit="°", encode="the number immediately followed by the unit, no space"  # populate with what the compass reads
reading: 352.5°
